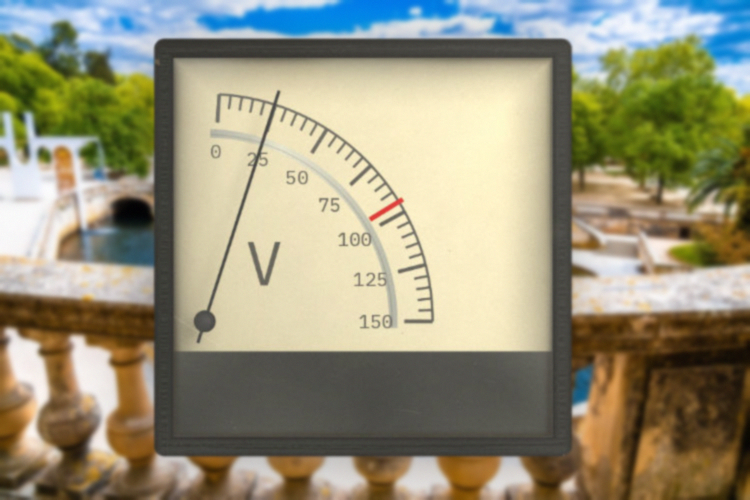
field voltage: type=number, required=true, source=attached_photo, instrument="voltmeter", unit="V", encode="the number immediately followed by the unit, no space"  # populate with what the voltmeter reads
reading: 25V
